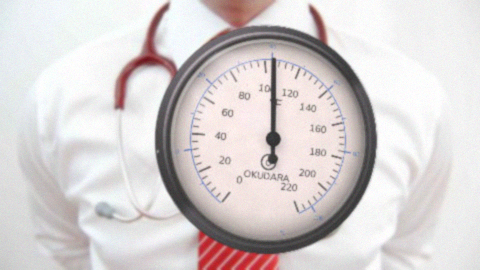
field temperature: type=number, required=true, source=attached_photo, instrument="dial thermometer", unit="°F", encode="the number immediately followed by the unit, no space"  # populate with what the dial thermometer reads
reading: 104°F
